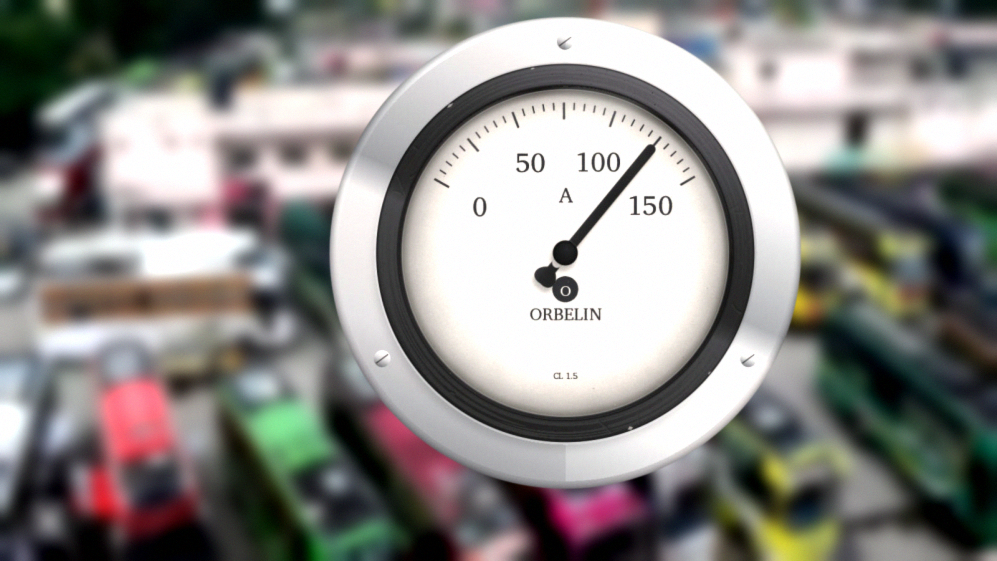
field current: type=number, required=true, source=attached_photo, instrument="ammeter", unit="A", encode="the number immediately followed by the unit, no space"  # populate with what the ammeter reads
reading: 125A
